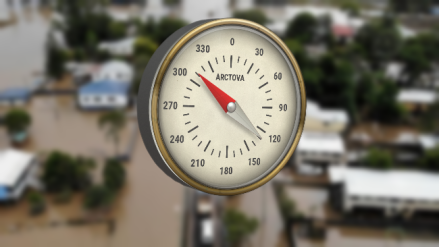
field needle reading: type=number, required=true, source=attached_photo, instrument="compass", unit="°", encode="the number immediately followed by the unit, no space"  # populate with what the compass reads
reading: 310°
